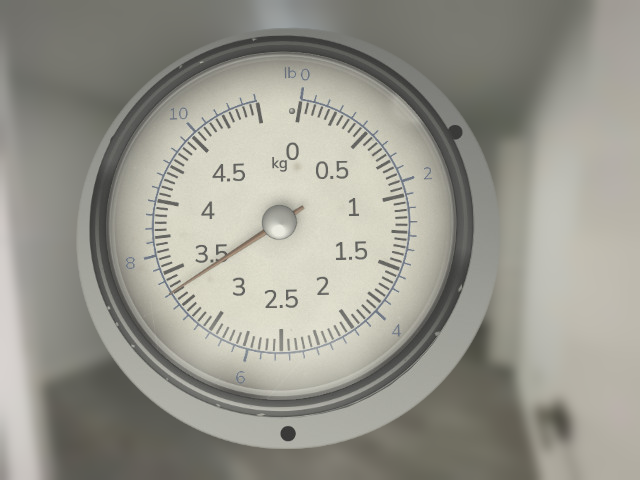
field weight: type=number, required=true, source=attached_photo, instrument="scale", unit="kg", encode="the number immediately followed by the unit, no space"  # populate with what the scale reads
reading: 3.35kg
